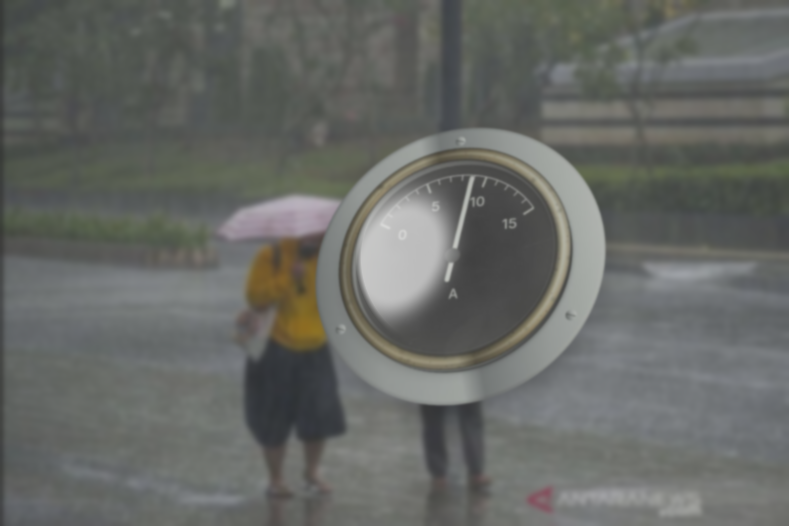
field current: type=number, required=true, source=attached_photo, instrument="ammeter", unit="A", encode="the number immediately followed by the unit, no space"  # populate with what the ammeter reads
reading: 9A
